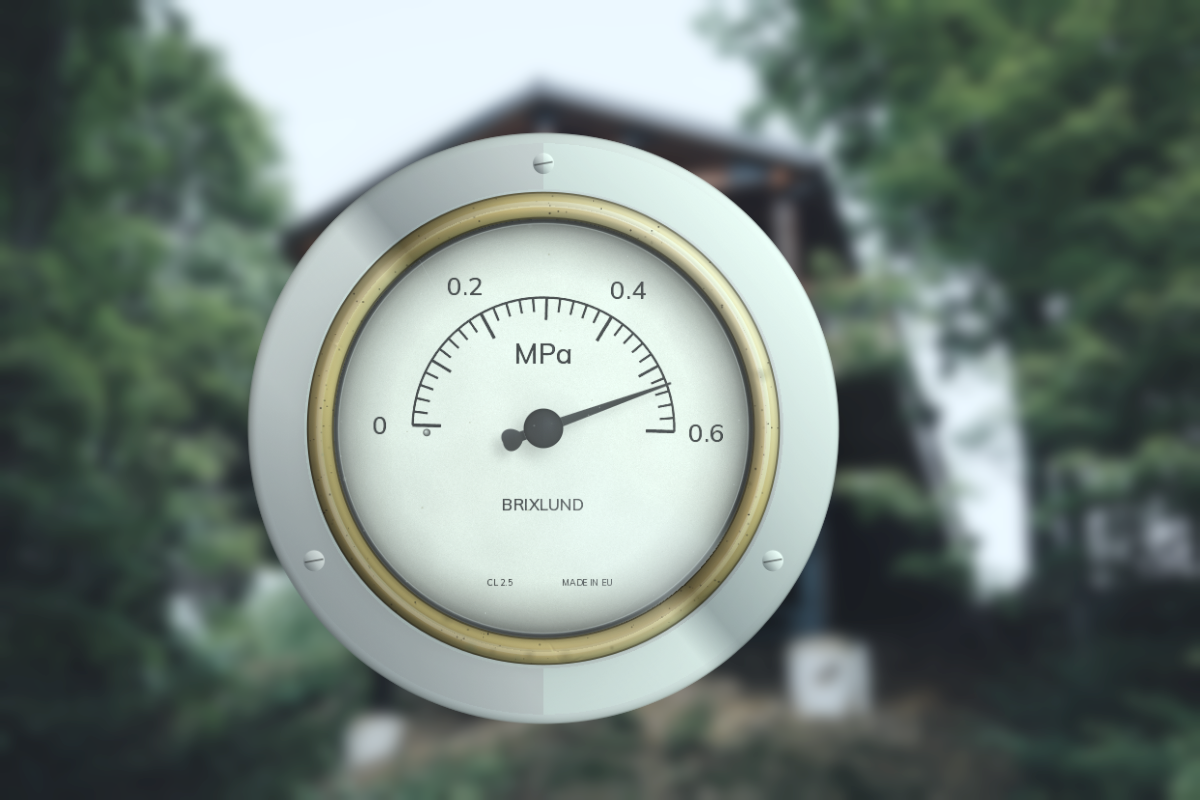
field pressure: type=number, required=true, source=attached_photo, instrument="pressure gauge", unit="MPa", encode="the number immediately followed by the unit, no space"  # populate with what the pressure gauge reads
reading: 0.53MPa
